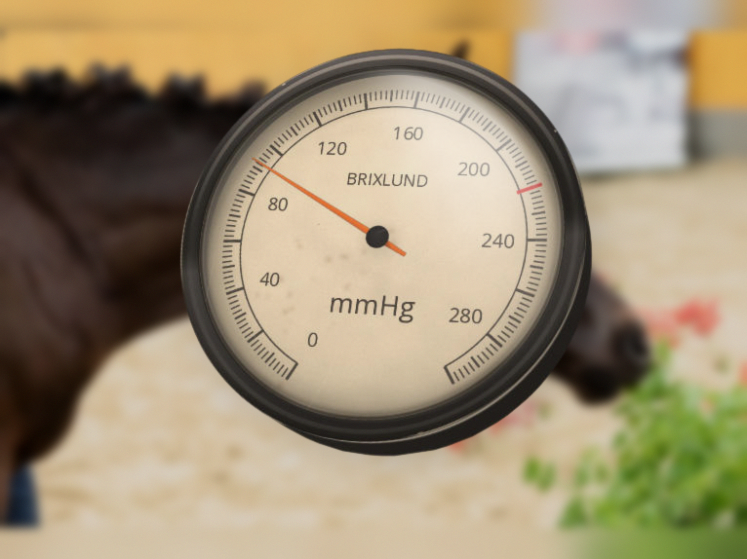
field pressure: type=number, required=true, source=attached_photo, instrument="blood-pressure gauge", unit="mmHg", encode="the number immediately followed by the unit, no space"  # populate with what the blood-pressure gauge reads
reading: 92mmHg
